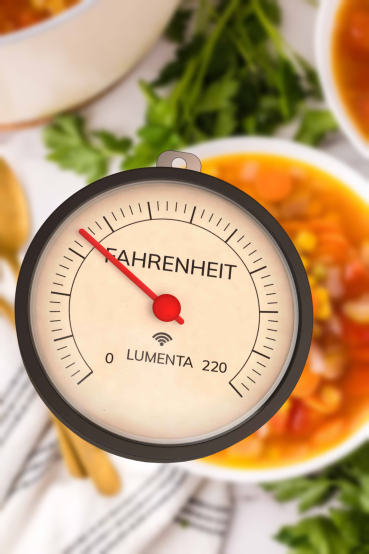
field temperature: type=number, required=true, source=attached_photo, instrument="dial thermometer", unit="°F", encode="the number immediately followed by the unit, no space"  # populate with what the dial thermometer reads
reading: 68°F
